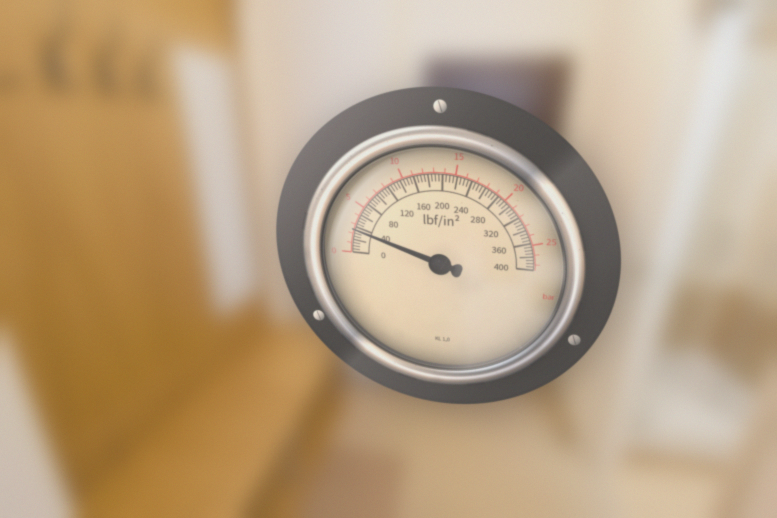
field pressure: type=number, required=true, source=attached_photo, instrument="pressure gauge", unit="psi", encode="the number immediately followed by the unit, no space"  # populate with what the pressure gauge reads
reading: 40psi
